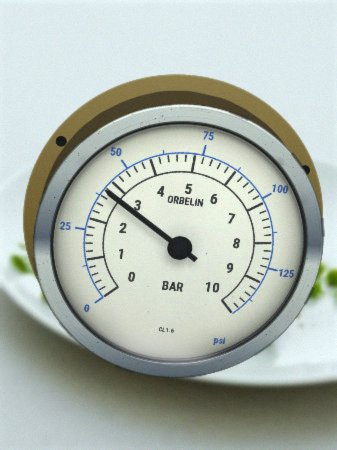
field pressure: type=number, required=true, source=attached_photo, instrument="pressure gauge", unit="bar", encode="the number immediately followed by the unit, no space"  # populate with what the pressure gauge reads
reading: 2.8bar
